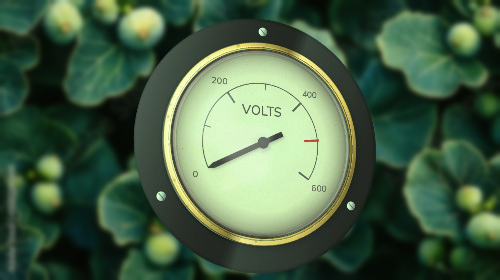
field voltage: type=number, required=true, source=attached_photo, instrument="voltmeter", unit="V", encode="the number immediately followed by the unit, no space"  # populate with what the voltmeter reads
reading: 0V
